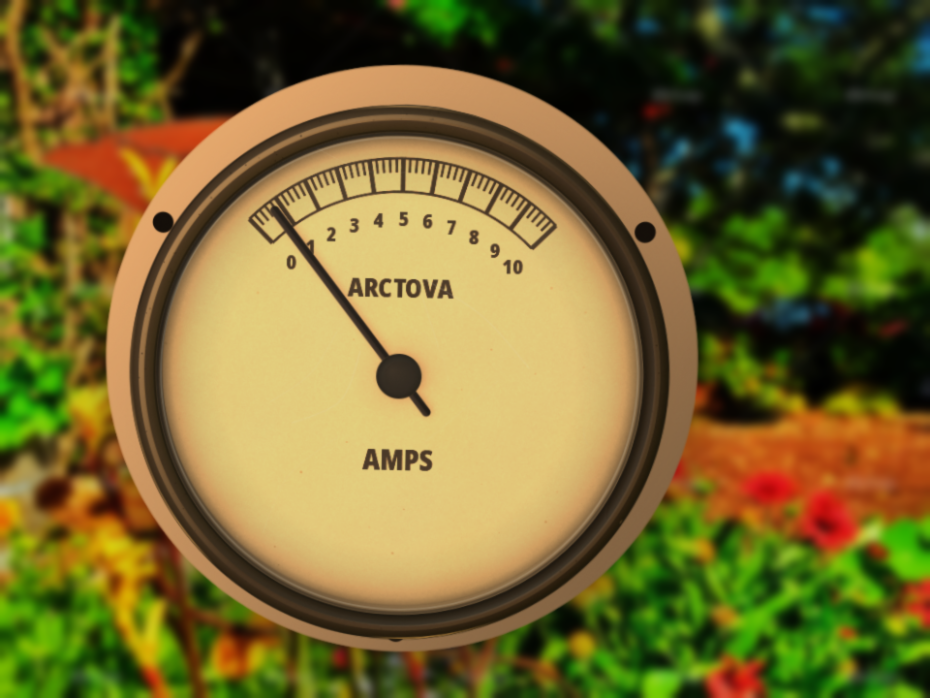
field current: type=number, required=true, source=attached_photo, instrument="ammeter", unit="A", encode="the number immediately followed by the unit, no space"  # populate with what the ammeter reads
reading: 0.8A
